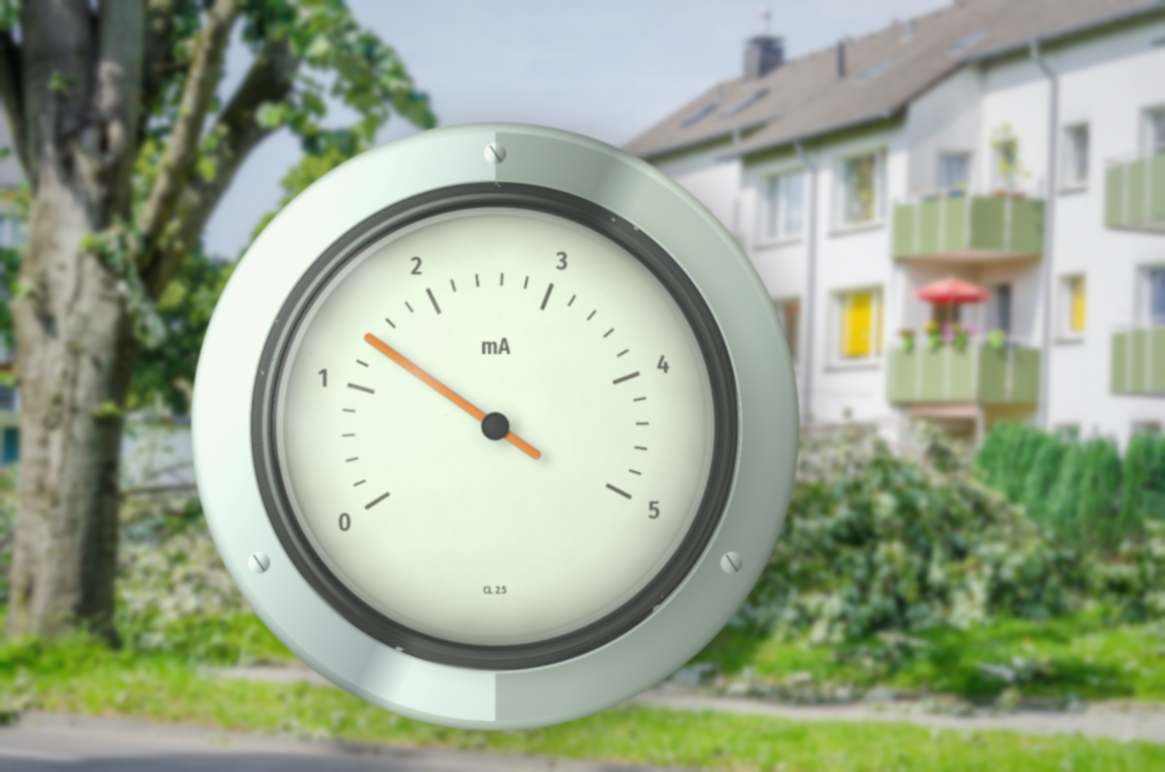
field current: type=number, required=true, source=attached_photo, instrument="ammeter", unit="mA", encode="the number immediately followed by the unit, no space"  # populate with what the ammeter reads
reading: 1.4mA
